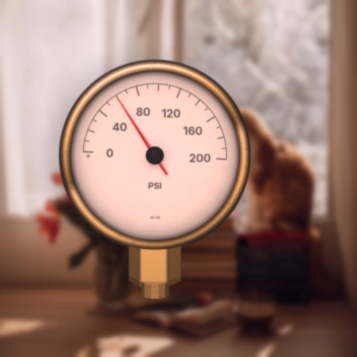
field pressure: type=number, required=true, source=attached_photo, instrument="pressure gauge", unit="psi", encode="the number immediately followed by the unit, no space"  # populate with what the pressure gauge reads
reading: 60psi
